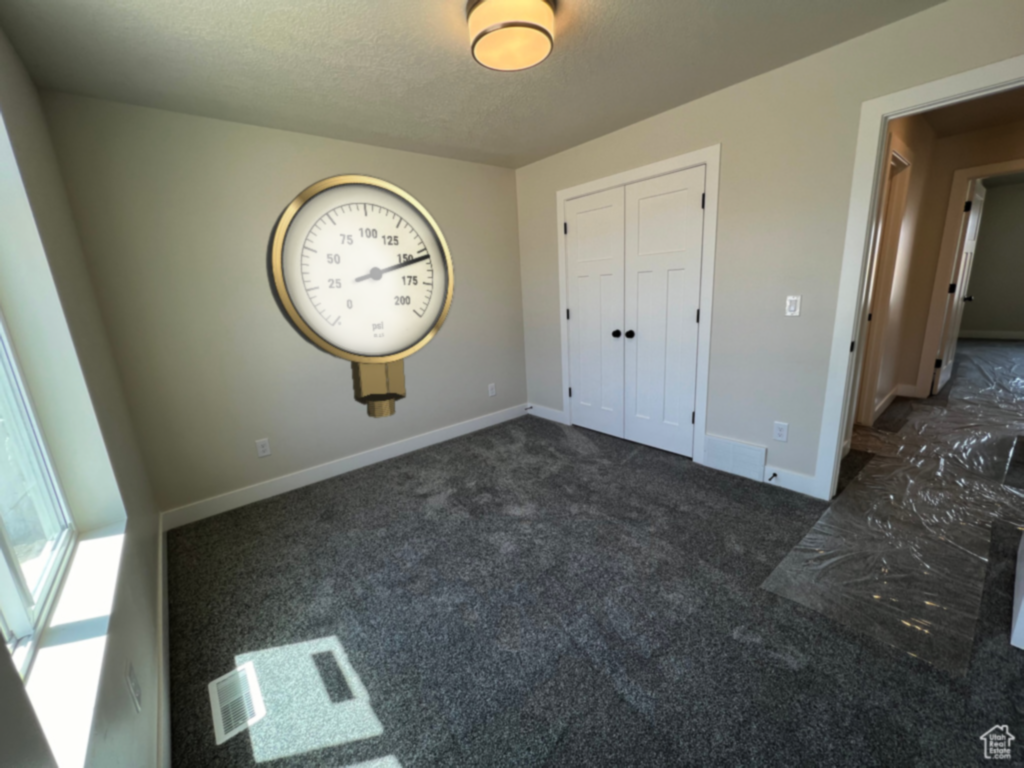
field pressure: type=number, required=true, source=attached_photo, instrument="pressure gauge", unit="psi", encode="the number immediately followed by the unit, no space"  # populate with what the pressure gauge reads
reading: 155psi
